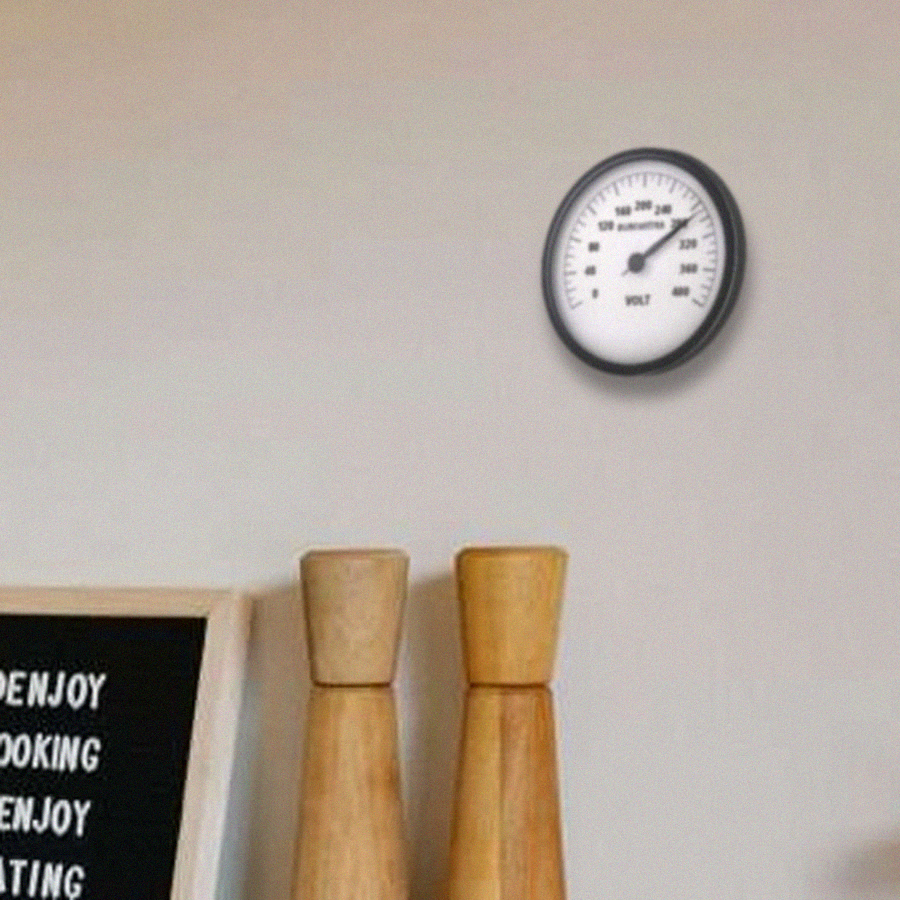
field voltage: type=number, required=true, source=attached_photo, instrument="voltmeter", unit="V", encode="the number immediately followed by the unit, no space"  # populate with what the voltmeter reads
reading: 290V
